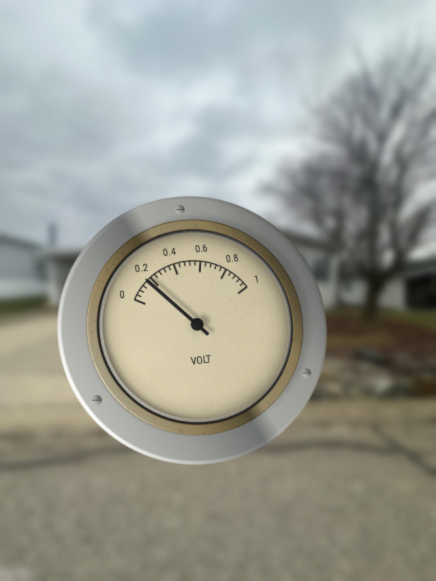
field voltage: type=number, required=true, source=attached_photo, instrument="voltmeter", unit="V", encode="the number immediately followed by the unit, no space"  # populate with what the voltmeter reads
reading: 0.16V
